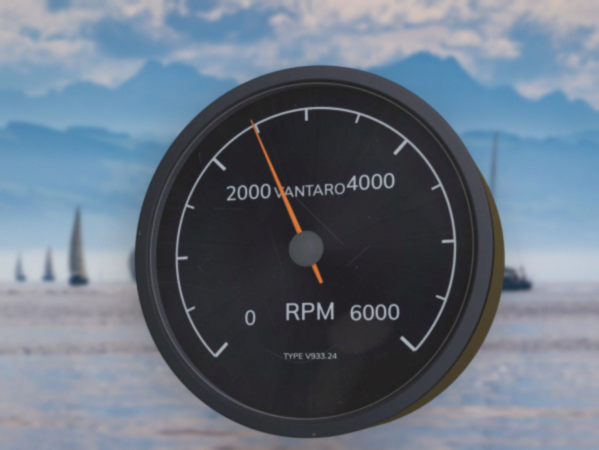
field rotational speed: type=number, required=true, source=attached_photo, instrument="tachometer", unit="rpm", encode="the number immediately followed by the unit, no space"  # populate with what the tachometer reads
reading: 2500rpm
